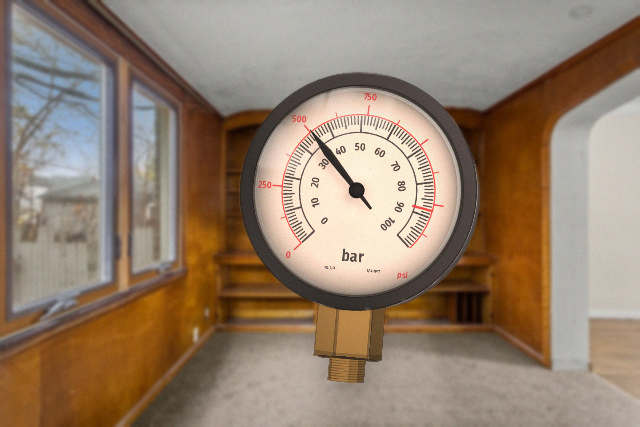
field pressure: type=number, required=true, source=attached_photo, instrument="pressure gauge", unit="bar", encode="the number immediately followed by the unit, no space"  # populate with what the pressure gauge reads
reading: 35bar
